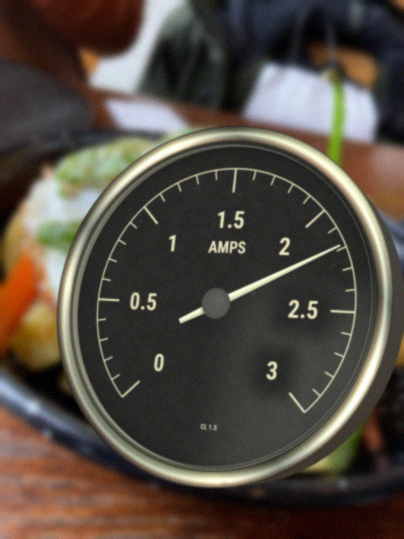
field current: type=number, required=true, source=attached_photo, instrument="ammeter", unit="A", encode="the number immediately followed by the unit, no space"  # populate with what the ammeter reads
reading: 2.2A
